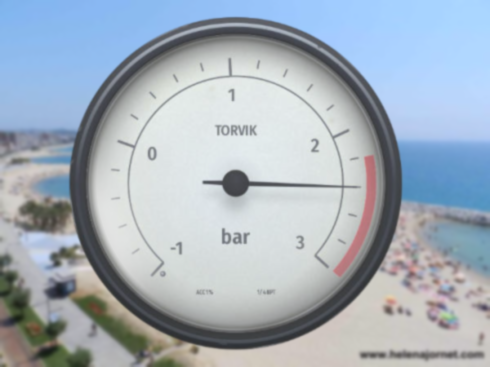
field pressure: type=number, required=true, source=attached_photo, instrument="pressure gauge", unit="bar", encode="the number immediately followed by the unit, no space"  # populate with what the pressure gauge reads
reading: 2.4bar
